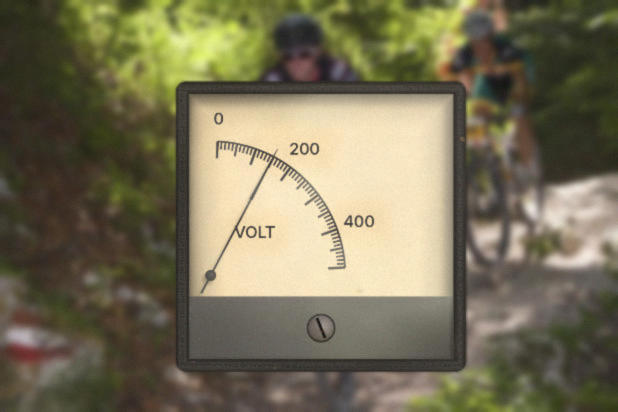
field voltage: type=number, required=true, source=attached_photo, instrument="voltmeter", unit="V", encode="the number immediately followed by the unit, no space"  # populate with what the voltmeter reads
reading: 150V
